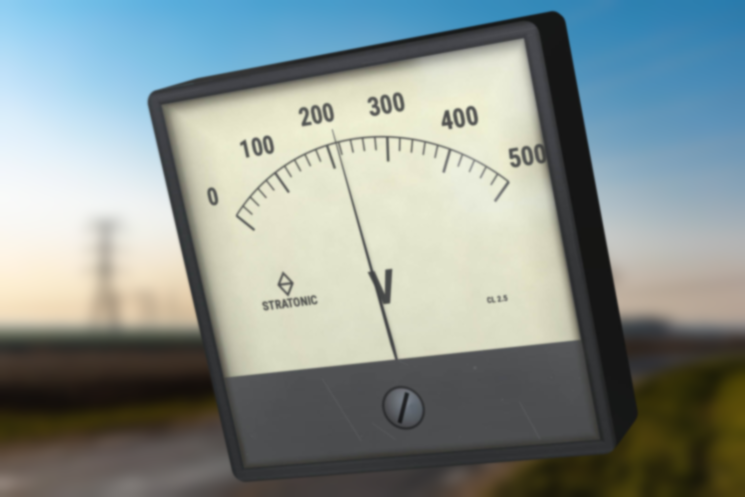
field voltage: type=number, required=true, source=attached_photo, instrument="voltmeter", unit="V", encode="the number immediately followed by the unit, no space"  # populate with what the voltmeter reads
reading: 220V
